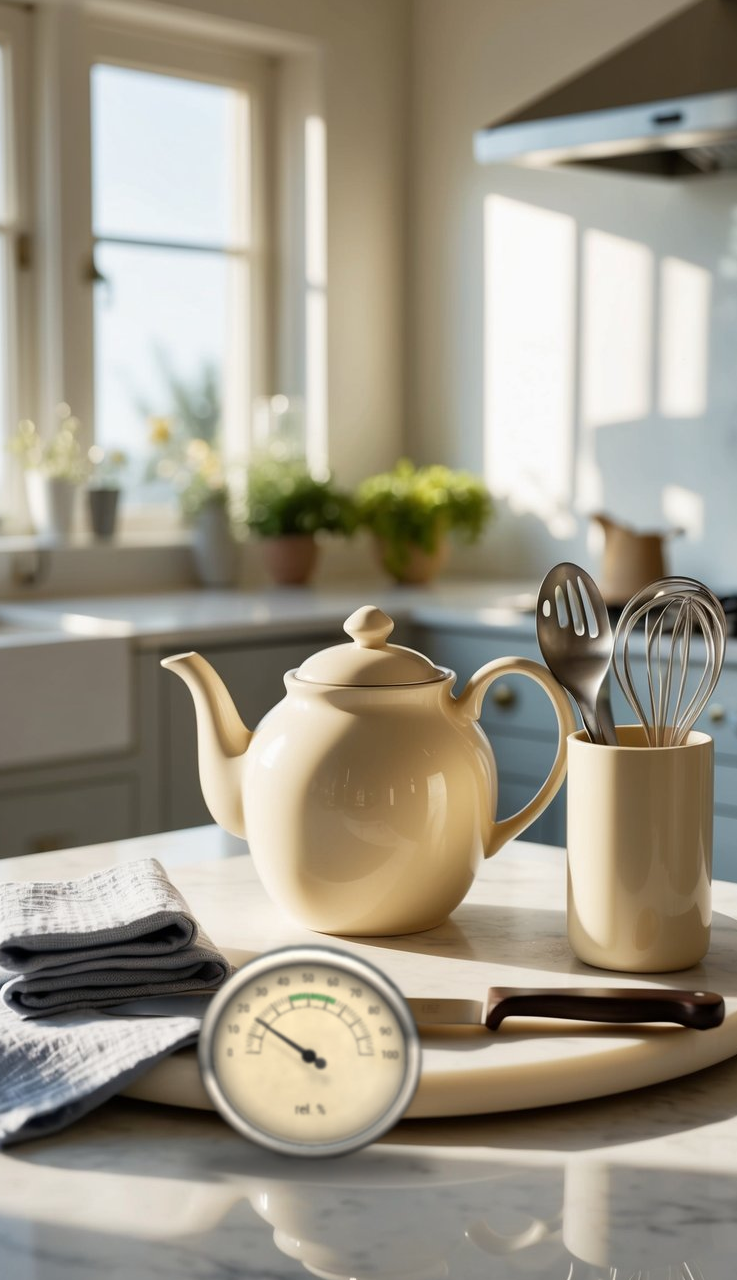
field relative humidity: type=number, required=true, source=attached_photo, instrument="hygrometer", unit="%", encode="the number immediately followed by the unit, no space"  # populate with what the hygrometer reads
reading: 20%
